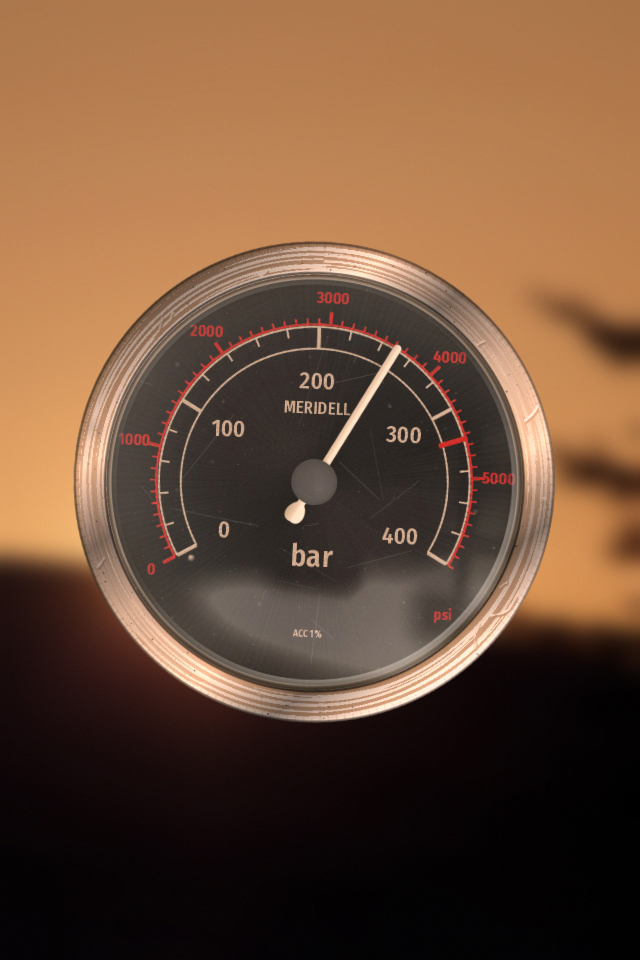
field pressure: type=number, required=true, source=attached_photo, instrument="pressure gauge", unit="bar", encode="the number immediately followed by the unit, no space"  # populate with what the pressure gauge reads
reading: 250bar
